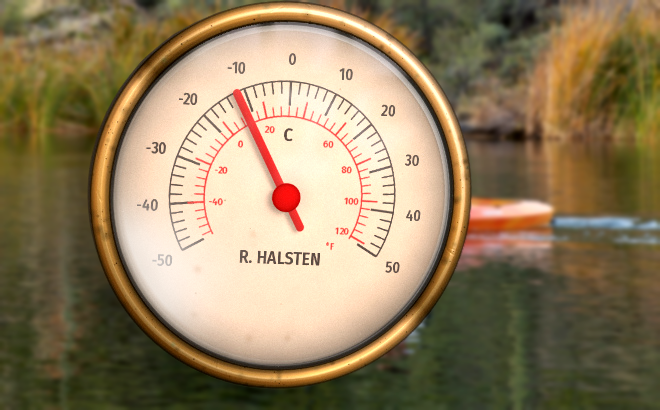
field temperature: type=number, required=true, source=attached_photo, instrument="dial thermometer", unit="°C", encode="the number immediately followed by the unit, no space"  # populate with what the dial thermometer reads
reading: -12°C
